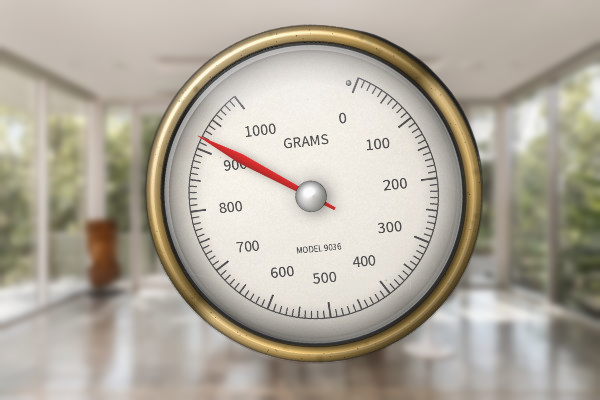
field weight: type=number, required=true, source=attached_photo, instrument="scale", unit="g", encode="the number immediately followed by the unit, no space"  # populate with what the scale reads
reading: 920g
